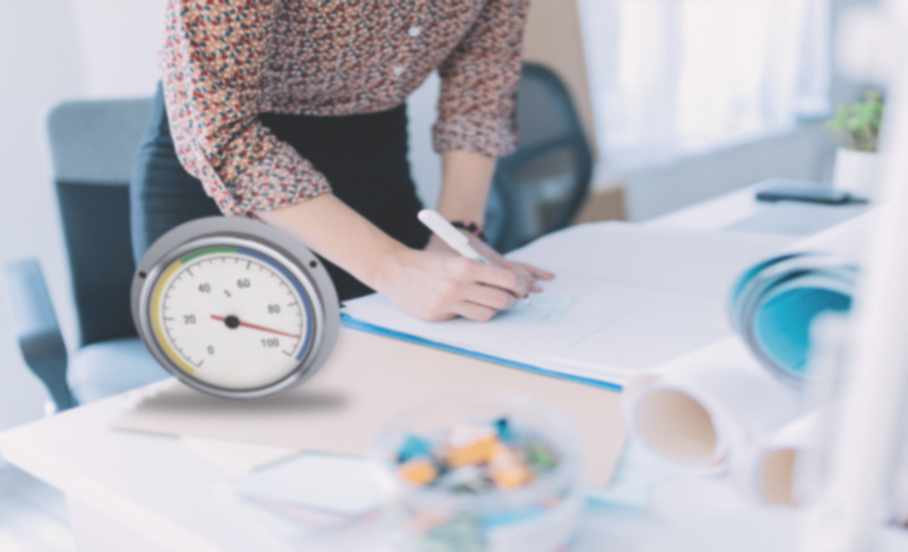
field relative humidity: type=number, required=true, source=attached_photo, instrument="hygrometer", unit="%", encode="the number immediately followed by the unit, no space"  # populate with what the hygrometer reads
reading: 92%
